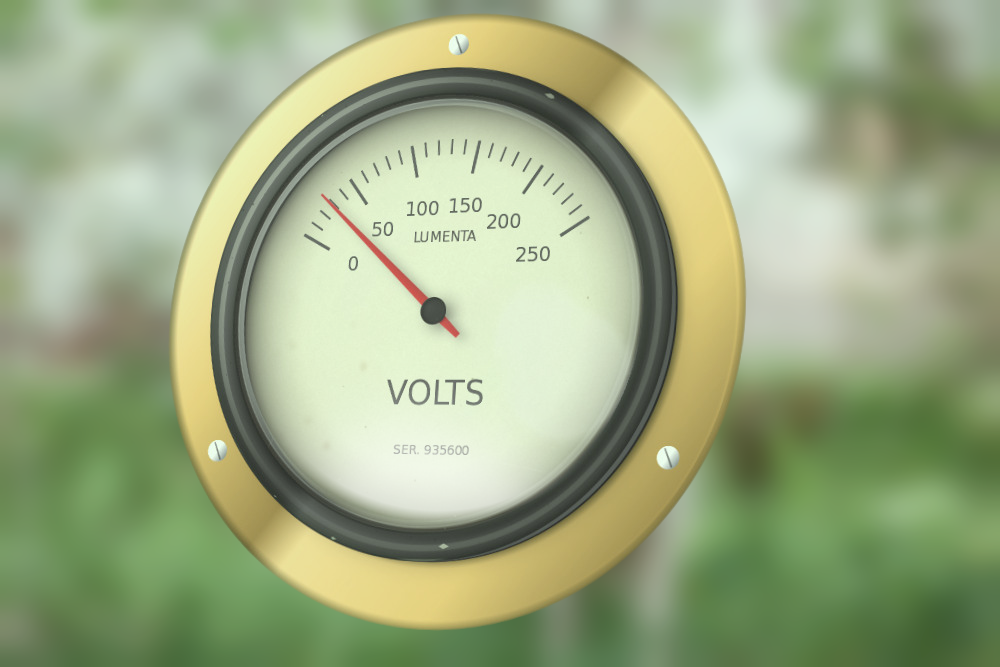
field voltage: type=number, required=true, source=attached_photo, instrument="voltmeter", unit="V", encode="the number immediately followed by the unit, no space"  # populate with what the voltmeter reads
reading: 30V
